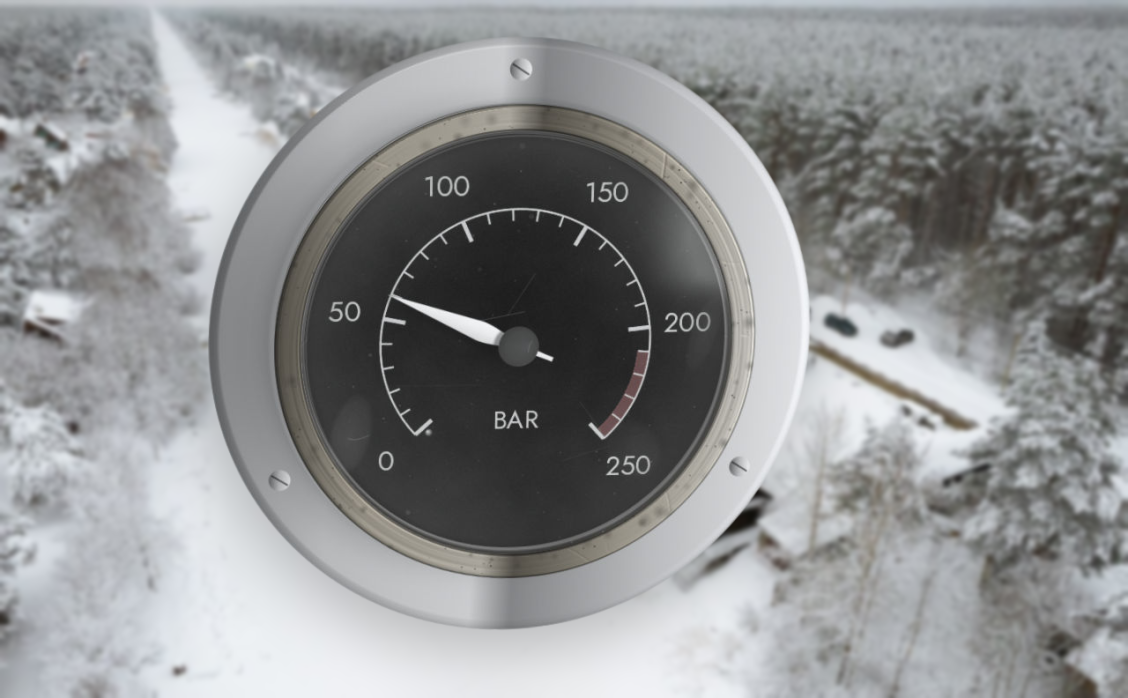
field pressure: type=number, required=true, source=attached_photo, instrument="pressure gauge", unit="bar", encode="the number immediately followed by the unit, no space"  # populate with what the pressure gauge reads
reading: 60bar
